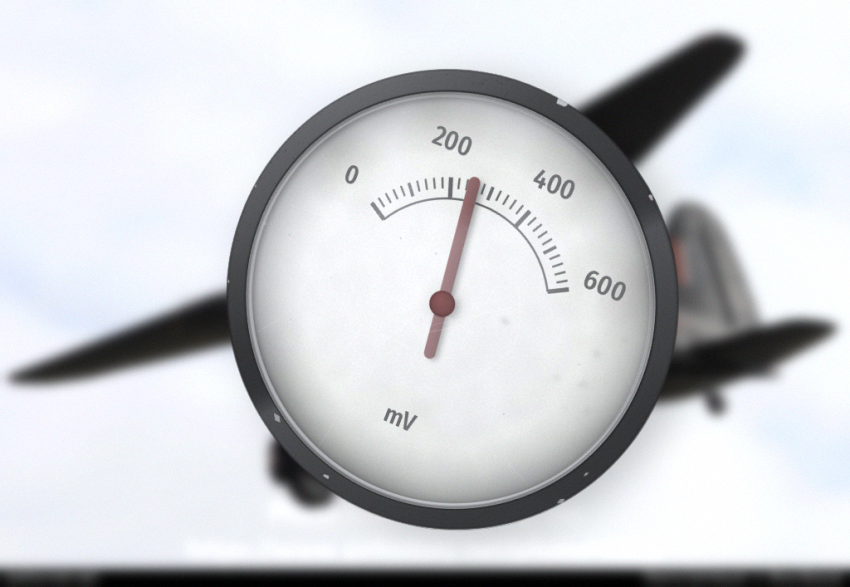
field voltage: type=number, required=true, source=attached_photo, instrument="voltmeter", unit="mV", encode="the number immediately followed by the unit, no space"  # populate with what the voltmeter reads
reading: 260mV
